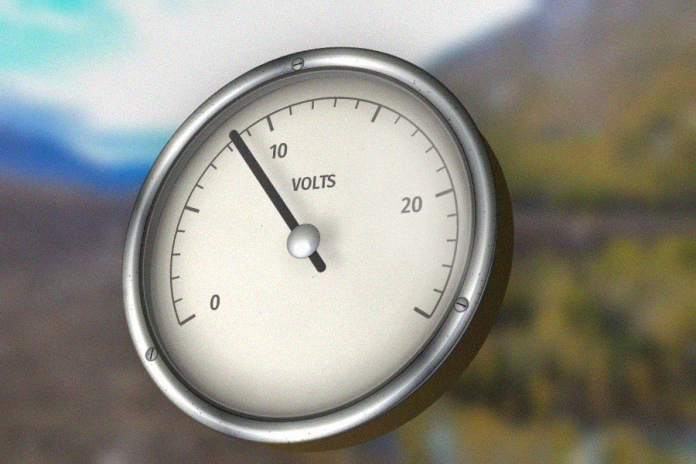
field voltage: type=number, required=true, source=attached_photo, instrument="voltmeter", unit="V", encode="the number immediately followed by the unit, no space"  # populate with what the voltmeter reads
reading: 8.5V
